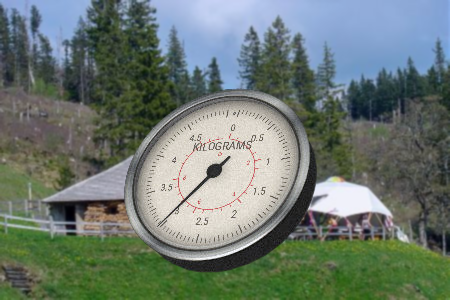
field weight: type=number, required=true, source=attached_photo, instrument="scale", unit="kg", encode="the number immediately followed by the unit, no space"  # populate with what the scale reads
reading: 3kg
